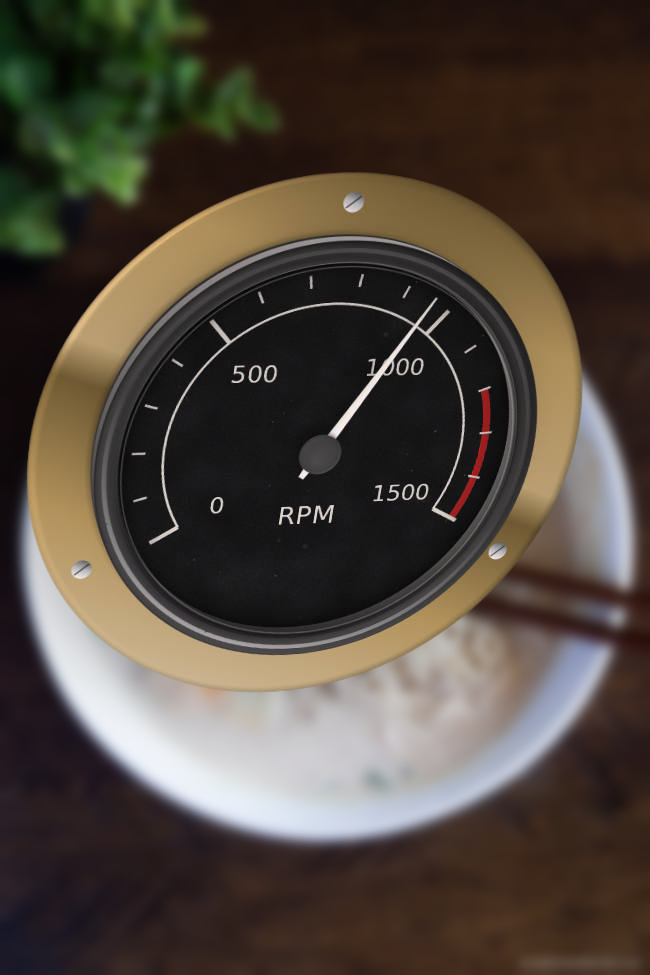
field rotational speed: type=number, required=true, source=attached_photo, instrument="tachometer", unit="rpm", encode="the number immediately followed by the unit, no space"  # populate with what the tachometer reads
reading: 950rpm
